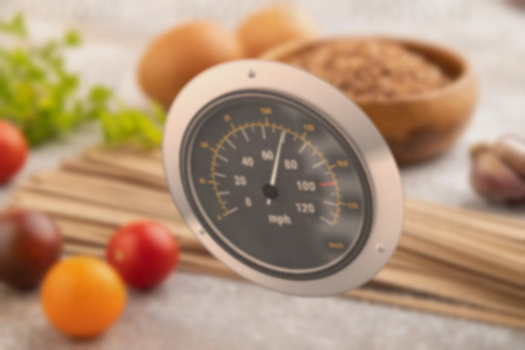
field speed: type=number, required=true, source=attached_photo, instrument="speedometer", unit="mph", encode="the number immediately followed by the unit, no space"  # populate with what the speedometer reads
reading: 70mph
